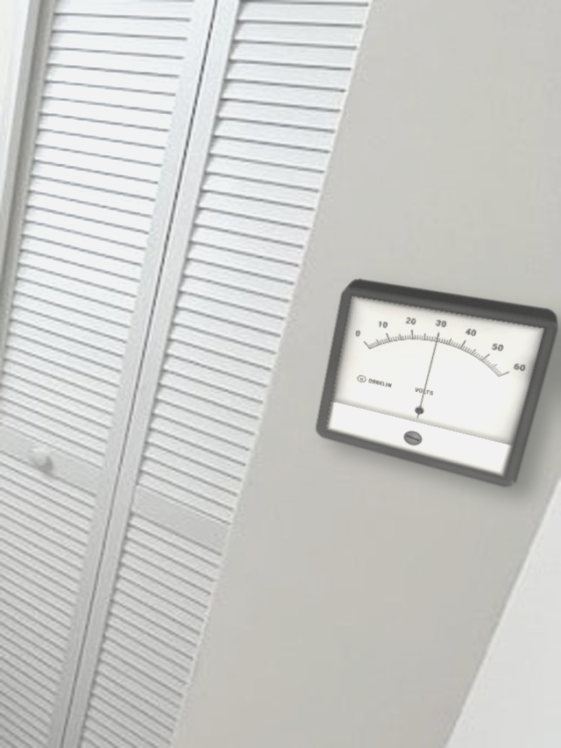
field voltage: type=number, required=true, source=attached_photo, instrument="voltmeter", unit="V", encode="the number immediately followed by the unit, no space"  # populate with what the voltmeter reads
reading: 30V
